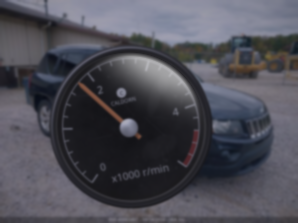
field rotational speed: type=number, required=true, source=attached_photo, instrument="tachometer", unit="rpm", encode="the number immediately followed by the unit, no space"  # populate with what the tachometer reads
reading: 1800rpm
